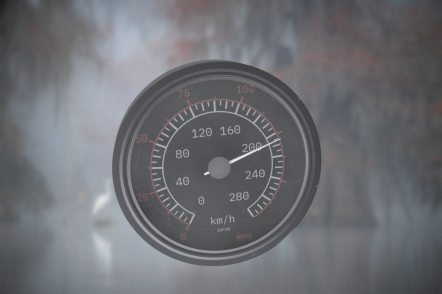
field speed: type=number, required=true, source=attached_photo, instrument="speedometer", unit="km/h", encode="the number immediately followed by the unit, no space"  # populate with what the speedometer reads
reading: 205km/h
